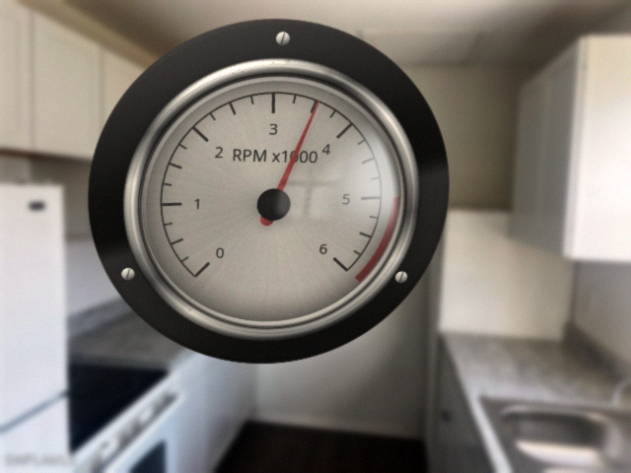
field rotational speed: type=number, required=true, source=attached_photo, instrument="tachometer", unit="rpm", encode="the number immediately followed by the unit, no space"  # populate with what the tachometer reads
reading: 3500rpm
